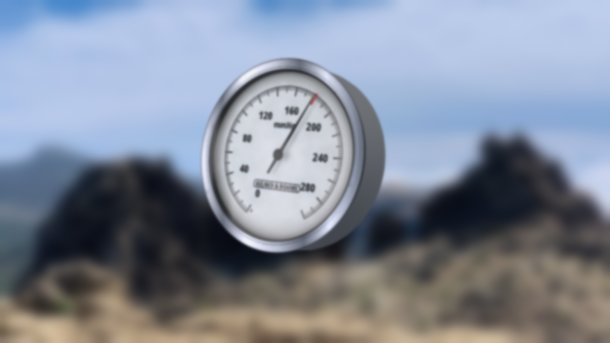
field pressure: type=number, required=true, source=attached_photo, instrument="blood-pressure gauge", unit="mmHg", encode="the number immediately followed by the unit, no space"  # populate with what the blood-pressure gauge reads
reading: 180mmHg
